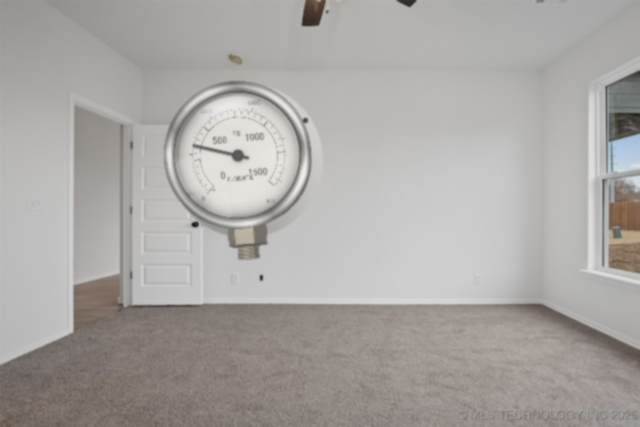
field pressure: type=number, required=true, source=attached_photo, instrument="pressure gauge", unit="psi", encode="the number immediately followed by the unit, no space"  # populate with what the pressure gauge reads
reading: 350psi
